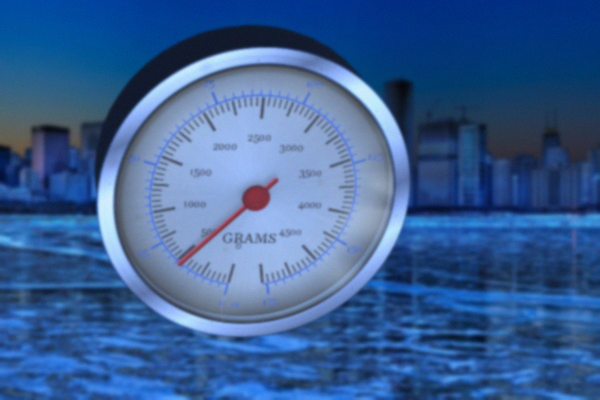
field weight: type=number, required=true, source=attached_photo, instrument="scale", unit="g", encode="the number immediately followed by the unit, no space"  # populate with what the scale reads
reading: 500g
